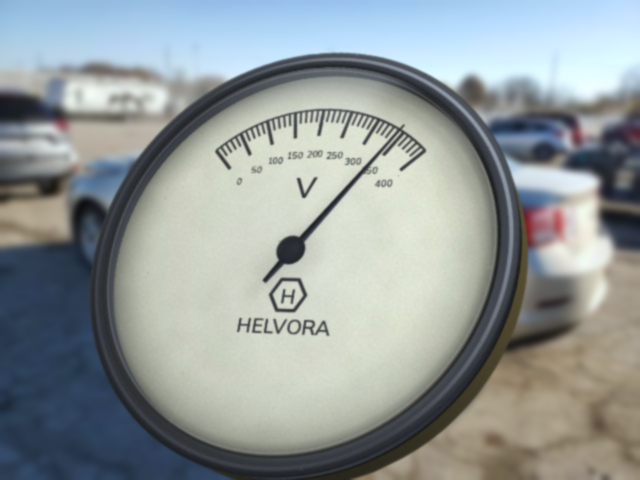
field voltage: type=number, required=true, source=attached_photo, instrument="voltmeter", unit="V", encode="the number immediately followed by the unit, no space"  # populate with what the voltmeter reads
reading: 350V
